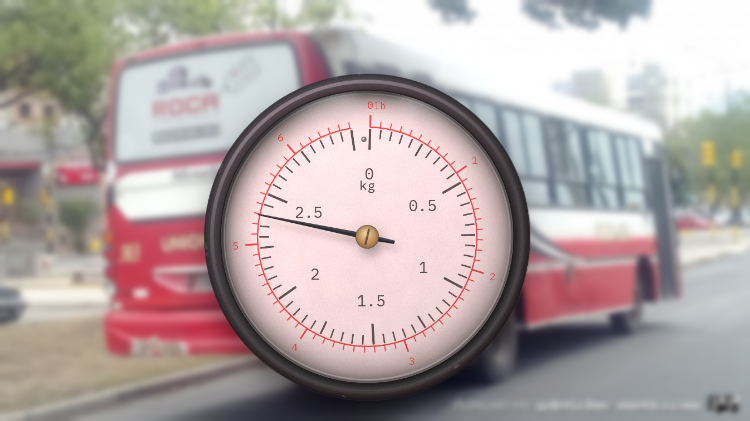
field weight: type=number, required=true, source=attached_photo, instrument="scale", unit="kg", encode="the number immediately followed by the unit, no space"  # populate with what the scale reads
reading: 2.4kg
